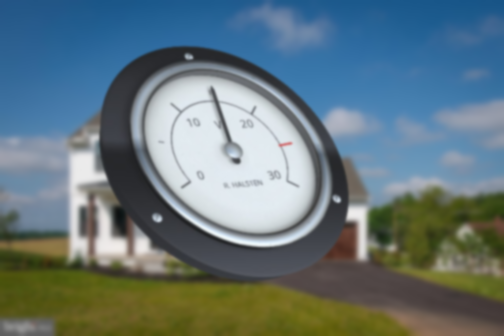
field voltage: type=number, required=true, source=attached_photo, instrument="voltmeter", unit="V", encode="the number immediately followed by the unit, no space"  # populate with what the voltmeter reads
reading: 15V
